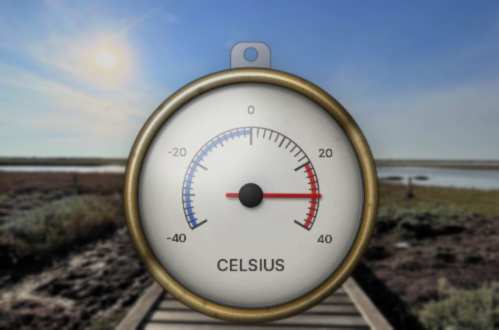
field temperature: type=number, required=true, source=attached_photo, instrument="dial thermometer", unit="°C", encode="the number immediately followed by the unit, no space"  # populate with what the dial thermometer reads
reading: 30°C
